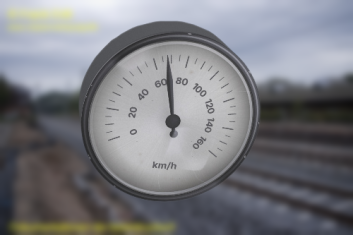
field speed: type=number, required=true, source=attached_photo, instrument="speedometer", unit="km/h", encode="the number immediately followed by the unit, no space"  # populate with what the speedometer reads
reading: 67.5km/h
